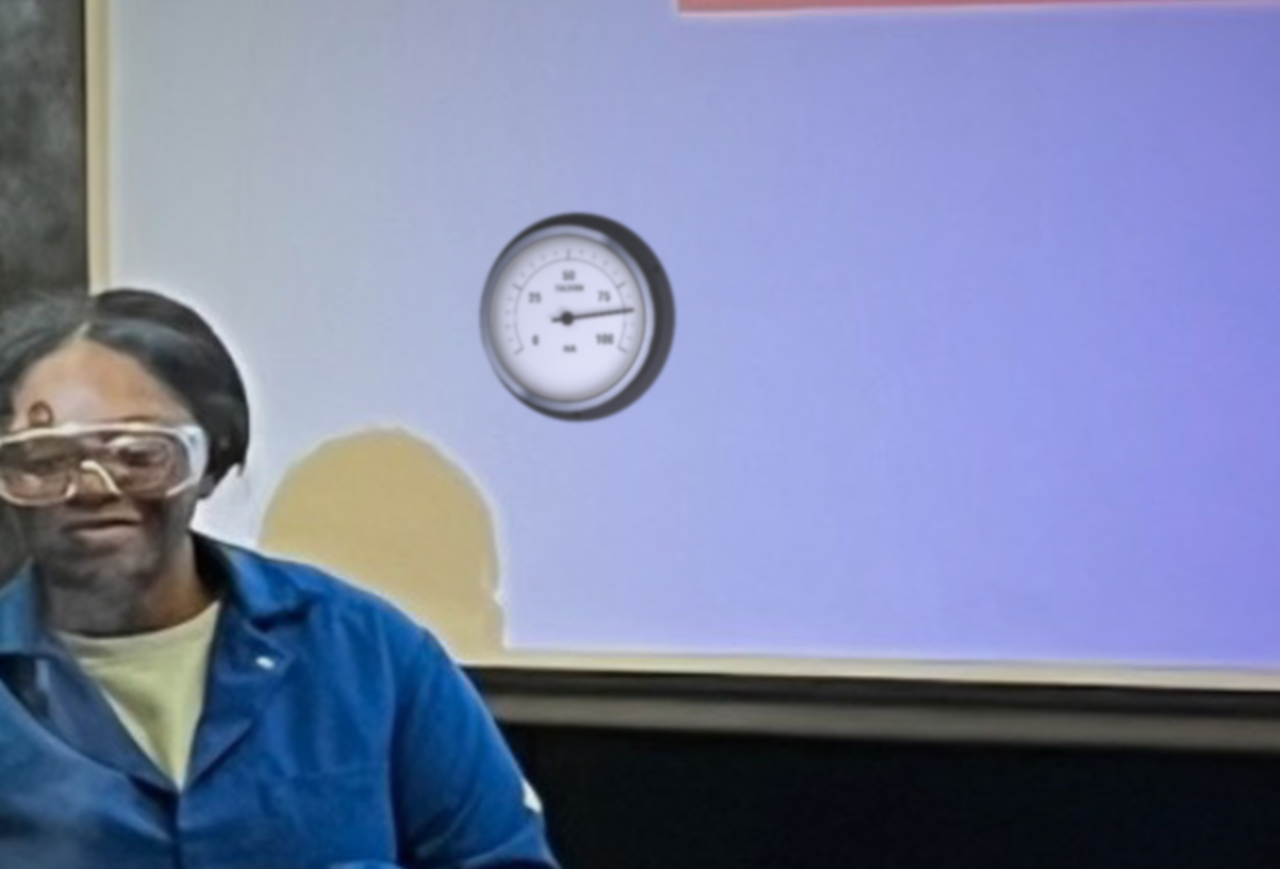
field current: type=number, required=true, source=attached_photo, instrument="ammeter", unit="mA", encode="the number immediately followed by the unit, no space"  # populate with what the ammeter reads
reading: 85mA
